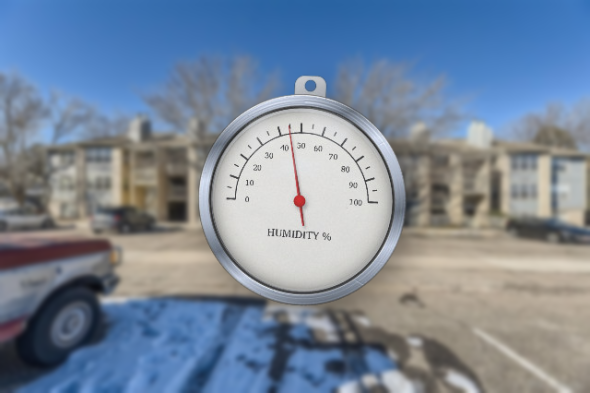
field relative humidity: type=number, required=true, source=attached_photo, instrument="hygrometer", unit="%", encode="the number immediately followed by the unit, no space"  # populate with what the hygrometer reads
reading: 45%
